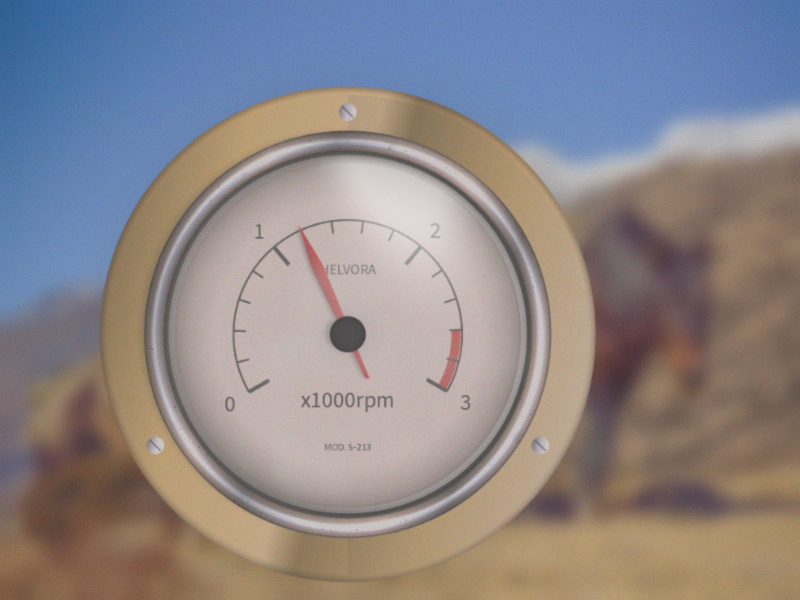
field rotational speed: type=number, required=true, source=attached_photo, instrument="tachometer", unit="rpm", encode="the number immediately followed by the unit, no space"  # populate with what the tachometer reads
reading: 1200rpm
